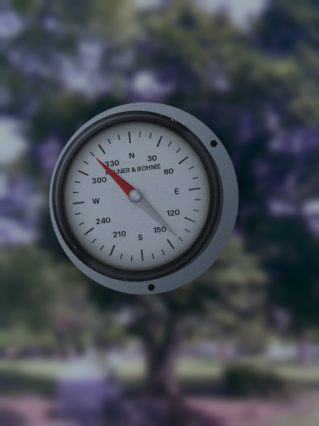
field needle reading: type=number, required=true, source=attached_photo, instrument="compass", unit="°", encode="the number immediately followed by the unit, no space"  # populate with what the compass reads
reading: 320°
